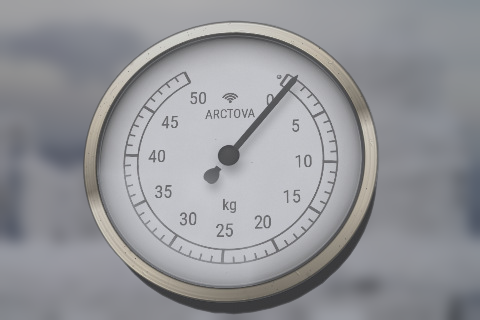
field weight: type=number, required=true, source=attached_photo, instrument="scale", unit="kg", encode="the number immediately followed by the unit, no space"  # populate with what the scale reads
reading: 1kg
